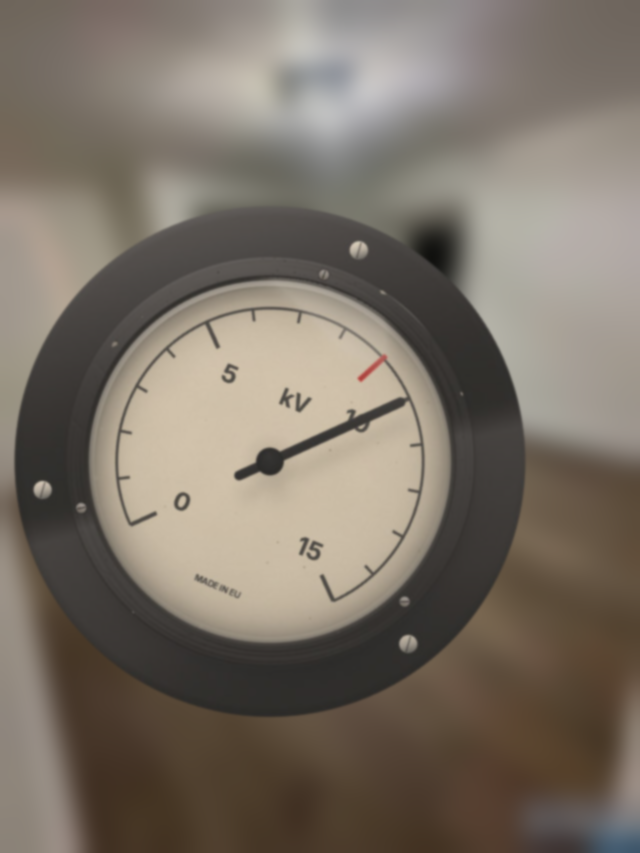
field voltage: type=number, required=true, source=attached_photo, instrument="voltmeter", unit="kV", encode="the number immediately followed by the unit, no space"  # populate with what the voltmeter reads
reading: 10kV
